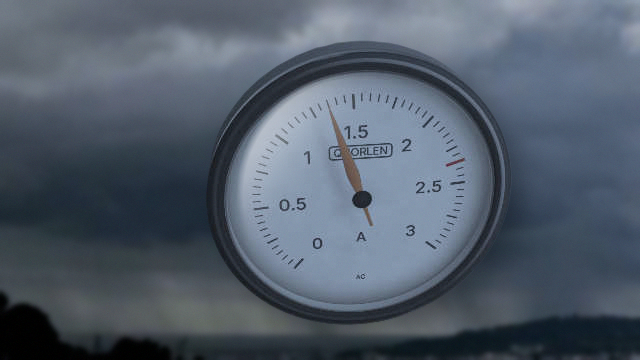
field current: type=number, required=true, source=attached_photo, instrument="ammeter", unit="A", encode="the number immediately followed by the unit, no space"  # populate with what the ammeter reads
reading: 1.35A
